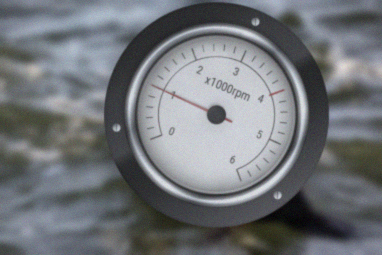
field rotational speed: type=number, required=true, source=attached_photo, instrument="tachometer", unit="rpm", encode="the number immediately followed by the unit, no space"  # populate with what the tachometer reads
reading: 1000rpm
